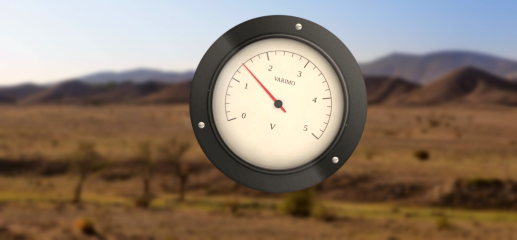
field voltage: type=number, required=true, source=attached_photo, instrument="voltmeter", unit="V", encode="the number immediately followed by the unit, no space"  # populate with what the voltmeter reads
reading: 1.4V
